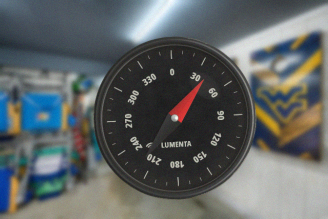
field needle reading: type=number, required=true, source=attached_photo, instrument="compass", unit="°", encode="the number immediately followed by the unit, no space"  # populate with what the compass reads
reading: 40°
